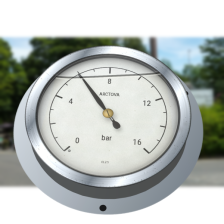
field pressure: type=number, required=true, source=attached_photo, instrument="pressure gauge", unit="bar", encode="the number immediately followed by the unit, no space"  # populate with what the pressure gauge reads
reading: 6bar
